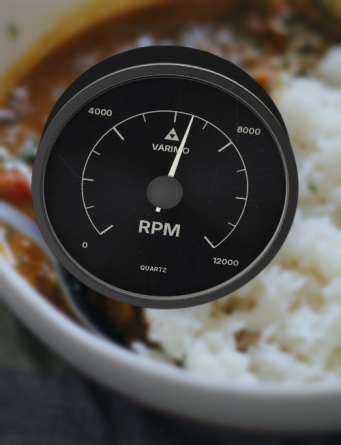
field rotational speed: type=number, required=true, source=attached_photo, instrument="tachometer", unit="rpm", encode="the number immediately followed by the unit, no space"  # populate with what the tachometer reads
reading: 6500rpm
